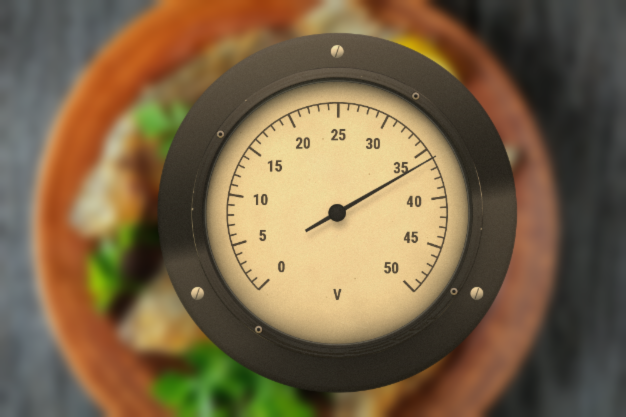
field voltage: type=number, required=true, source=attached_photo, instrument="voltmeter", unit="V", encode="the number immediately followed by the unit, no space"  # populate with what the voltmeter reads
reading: 36V
